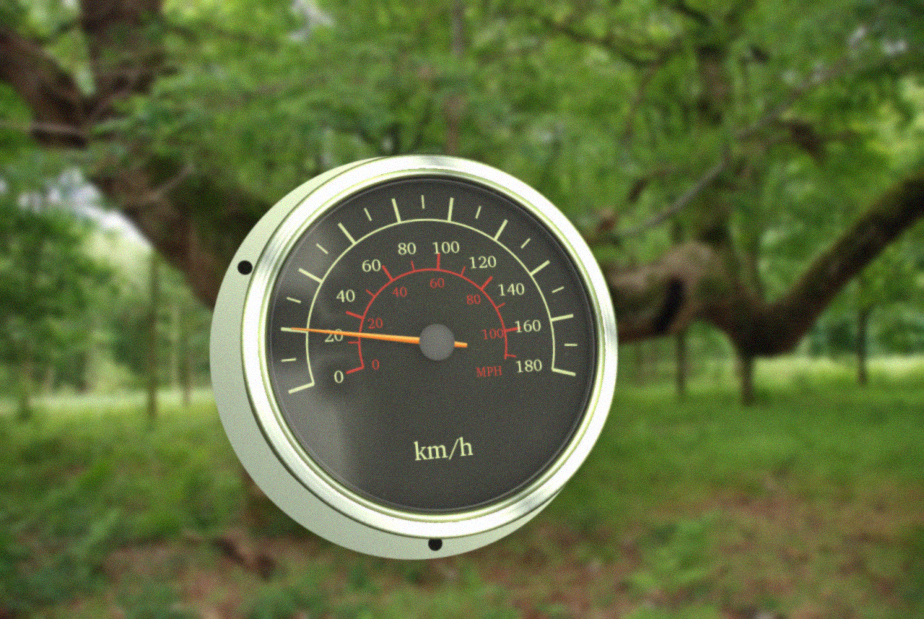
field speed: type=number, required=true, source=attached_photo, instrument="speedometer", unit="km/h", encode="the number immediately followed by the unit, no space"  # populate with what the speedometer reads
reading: 20km/h
